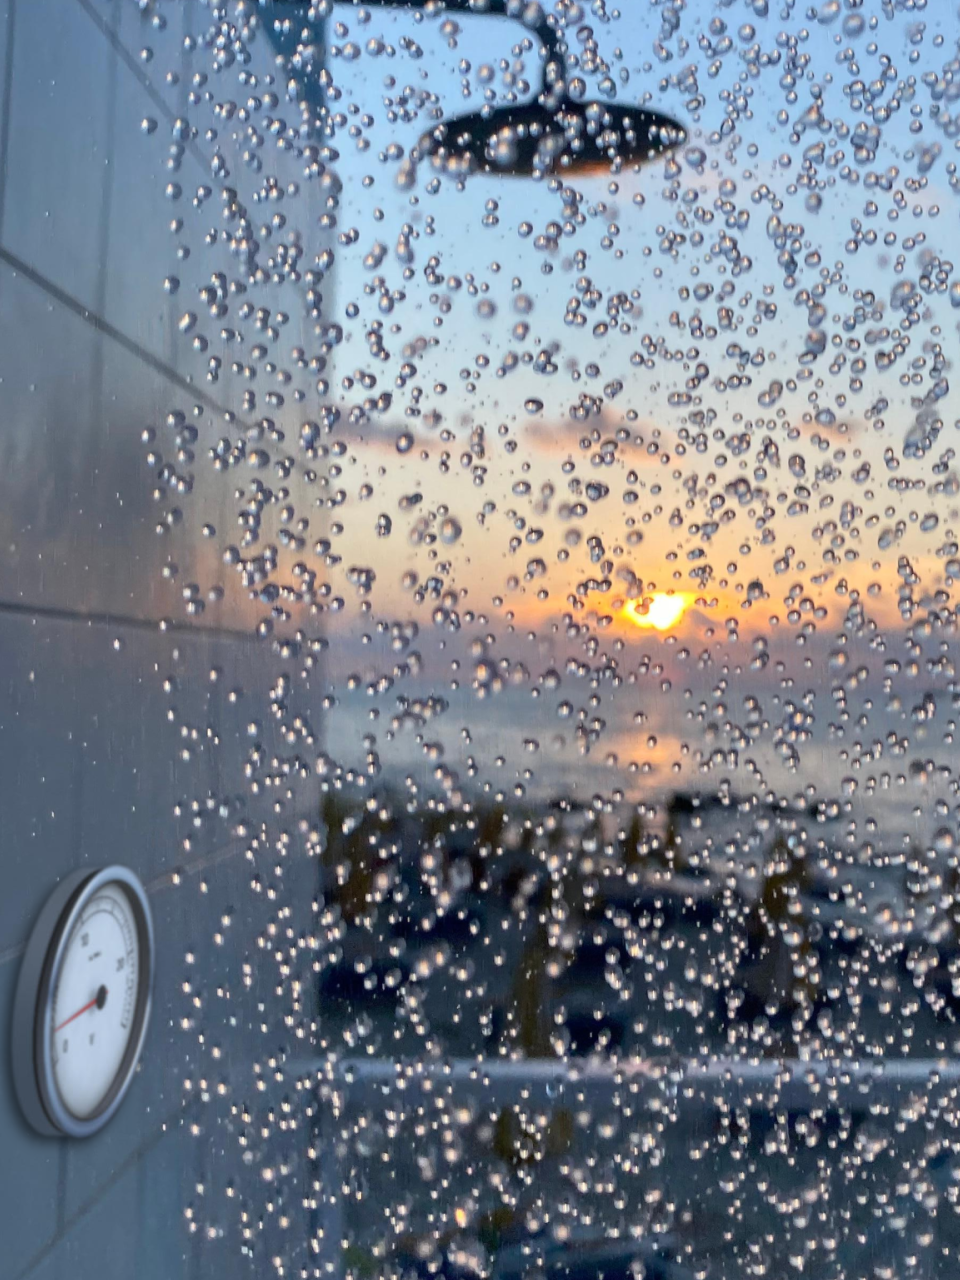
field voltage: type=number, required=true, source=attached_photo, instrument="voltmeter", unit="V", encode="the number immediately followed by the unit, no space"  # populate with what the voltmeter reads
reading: 2.5V
